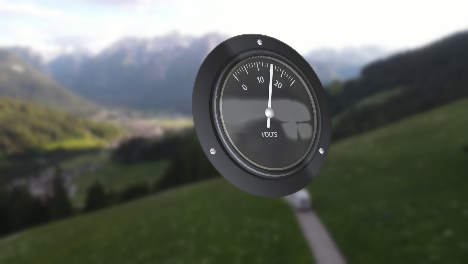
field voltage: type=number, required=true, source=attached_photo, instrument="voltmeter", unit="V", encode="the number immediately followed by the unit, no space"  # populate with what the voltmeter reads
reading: 15V
